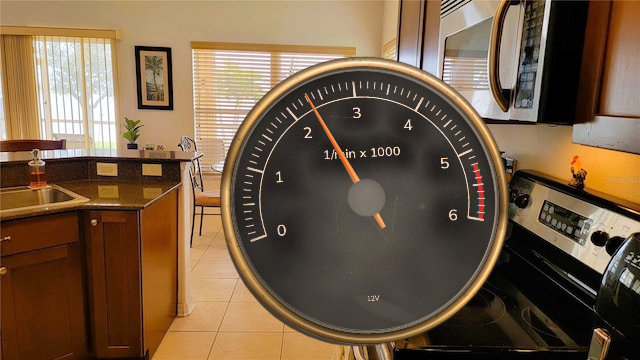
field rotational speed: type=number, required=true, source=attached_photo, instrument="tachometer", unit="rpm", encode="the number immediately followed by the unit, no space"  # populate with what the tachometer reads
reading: 2300rpm
